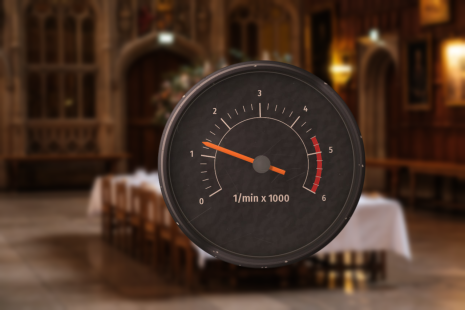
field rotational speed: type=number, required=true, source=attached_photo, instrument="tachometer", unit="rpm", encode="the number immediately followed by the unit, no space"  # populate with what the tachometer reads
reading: 1300rpm
